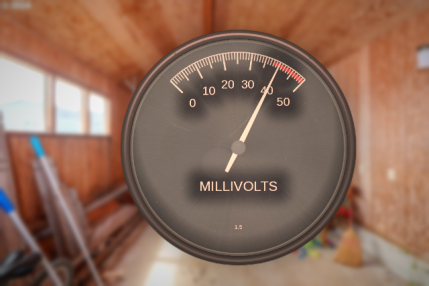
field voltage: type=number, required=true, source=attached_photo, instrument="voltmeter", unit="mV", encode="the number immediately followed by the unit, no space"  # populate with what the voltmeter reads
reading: 40mV
